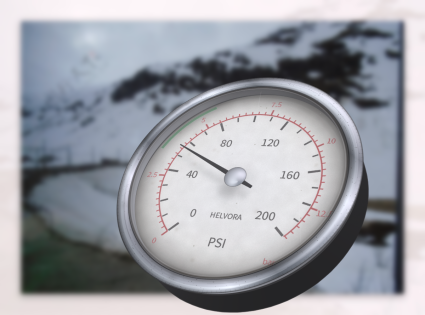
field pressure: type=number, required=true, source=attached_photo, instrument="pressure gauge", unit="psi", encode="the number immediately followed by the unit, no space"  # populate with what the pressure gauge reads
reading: 55psi
